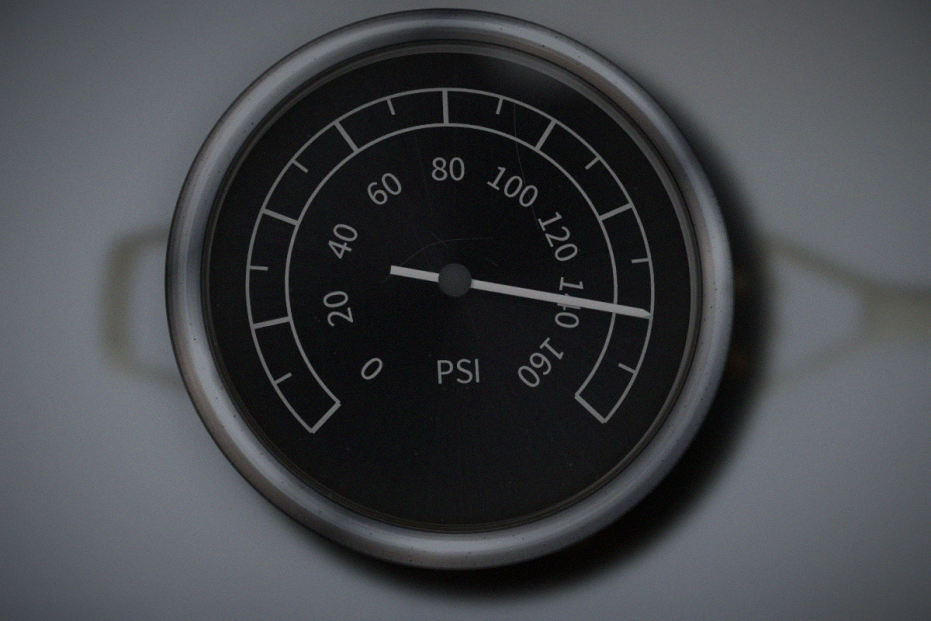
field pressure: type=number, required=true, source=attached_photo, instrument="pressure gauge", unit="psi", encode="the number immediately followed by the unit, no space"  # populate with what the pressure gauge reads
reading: 140psi
